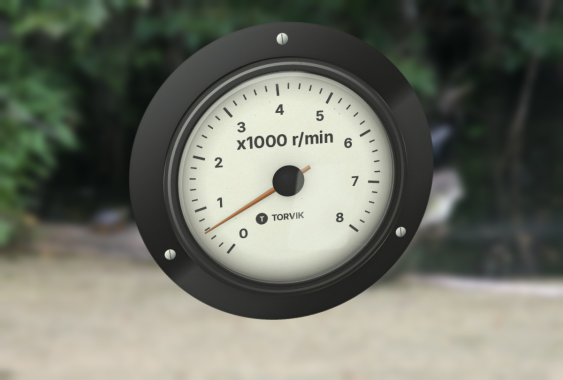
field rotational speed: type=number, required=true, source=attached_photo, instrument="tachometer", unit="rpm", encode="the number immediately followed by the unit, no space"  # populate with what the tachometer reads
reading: 600rpm
